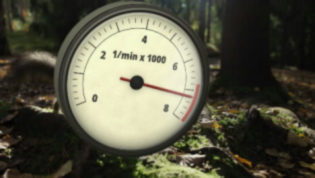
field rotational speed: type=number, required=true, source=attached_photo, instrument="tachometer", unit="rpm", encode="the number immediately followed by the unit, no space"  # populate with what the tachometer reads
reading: 7200rpm
